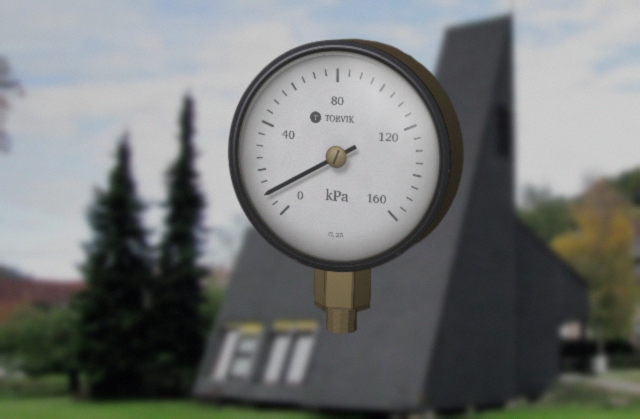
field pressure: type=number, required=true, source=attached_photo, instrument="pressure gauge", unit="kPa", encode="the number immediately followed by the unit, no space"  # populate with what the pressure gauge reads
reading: 10kPa
